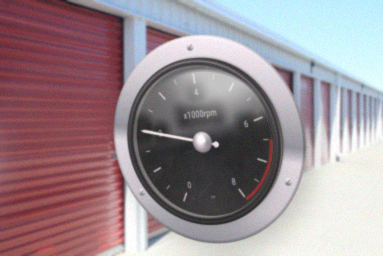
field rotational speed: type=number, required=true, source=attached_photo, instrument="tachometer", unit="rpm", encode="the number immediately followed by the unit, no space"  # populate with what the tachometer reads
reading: 2000rpm
